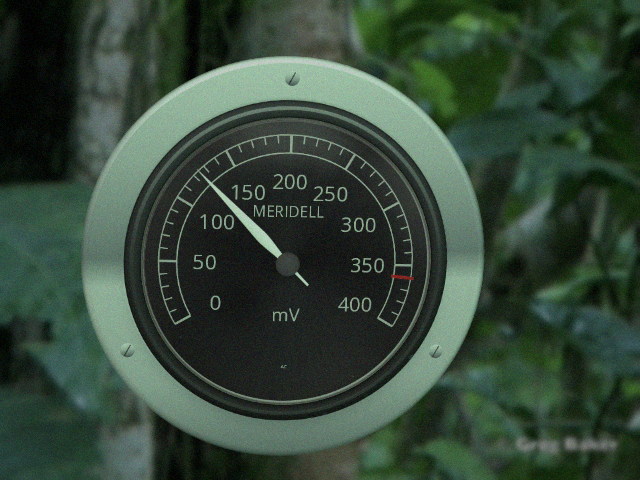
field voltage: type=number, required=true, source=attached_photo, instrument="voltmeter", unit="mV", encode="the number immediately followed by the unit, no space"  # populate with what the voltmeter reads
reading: 125mV
